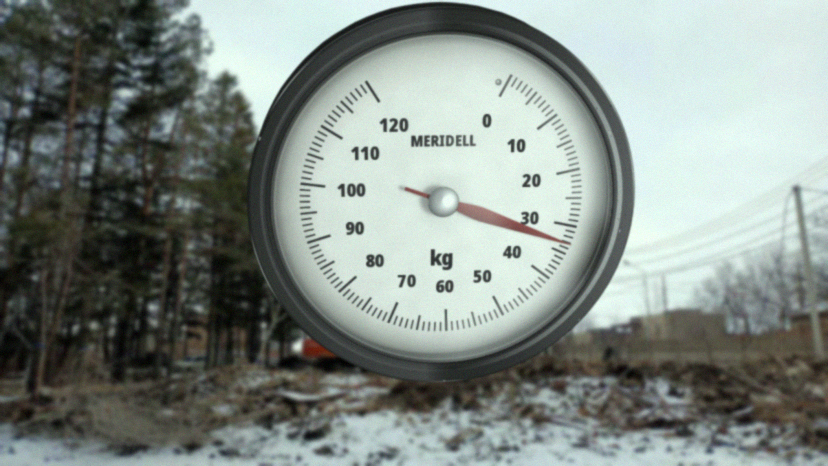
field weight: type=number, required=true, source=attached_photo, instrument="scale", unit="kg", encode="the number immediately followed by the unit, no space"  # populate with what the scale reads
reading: 33kg
